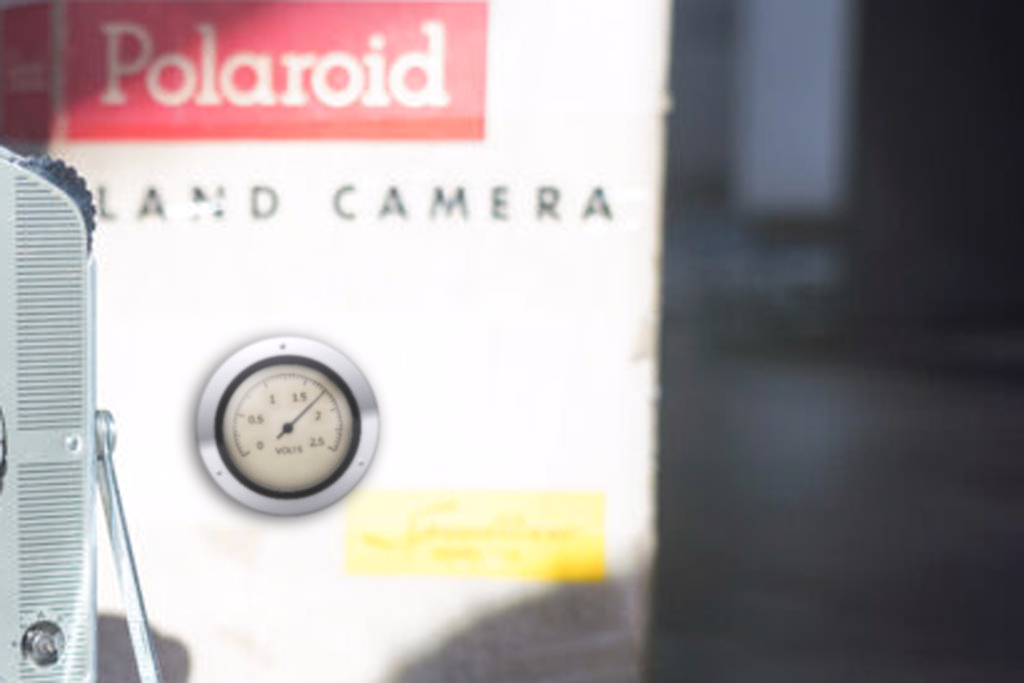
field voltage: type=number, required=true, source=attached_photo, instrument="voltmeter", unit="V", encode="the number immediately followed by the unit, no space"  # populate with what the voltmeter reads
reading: 1.75V
